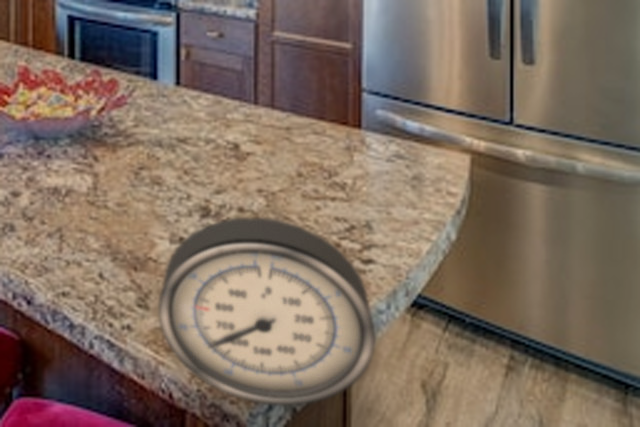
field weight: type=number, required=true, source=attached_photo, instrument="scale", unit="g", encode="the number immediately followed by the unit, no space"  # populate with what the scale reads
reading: 650g
